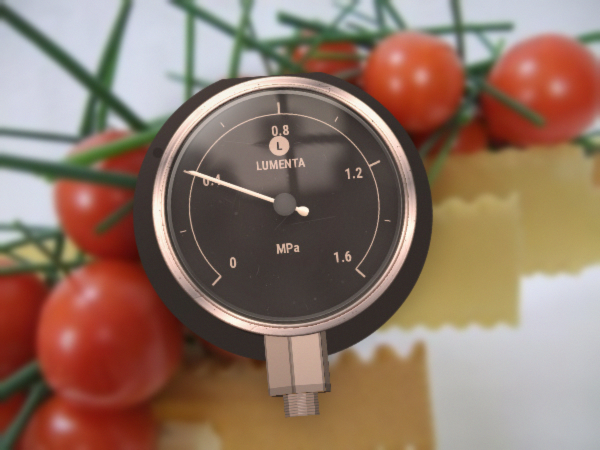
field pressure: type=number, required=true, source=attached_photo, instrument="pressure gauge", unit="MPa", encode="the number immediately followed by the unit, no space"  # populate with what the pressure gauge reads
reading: 0.4MPa
